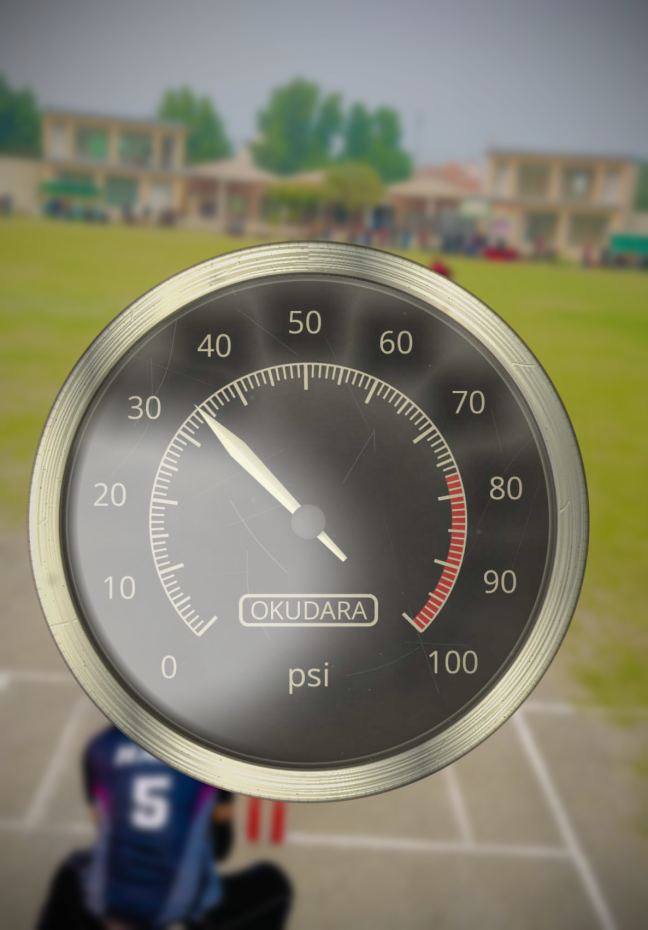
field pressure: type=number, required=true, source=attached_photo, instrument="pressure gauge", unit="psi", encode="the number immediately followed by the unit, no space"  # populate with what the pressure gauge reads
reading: 34psi
